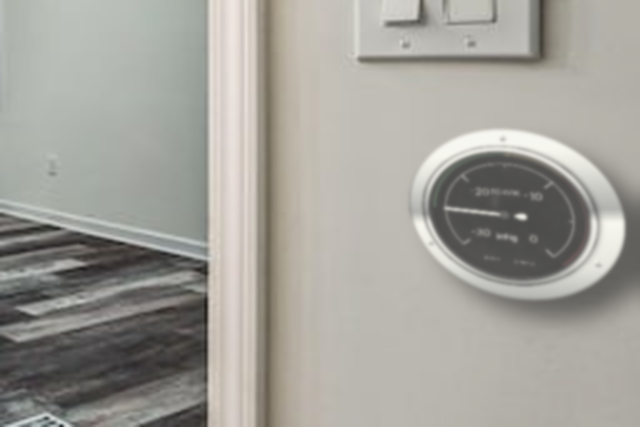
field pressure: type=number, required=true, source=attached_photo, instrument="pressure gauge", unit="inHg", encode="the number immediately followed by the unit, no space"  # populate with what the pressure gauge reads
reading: -25inHg
